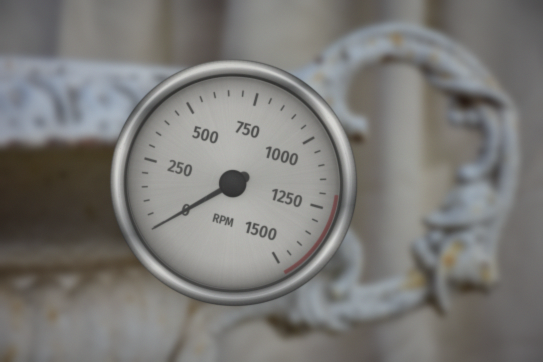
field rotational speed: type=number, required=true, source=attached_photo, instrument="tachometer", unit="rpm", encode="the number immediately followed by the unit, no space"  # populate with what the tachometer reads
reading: 0rpm
